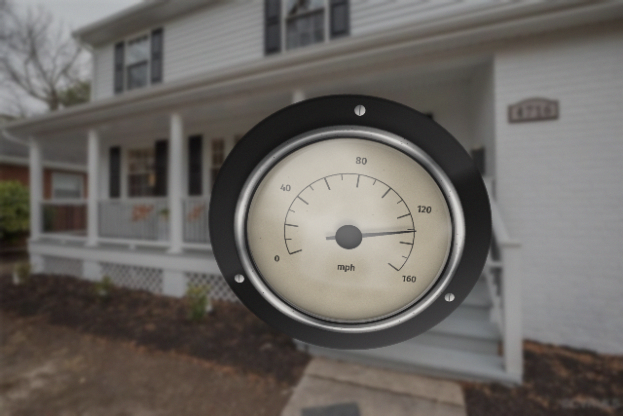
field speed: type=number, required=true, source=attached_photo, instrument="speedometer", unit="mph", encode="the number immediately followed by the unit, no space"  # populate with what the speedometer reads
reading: 130mph
